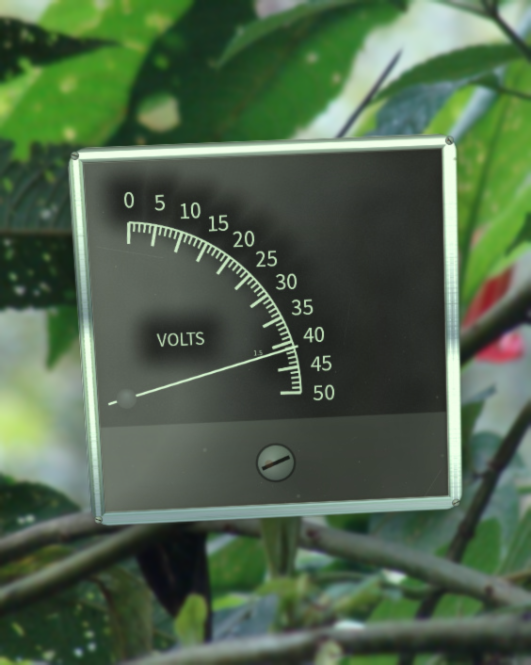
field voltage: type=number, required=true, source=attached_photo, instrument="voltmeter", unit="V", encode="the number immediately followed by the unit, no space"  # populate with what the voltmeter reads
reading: 41V
